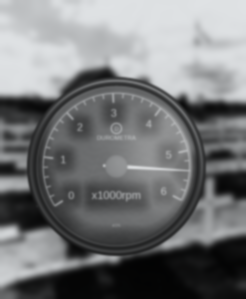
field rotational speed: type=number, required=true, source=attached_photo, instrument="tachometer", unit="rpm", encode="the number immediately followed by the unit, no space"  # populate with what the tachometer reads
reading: 5400rpm
